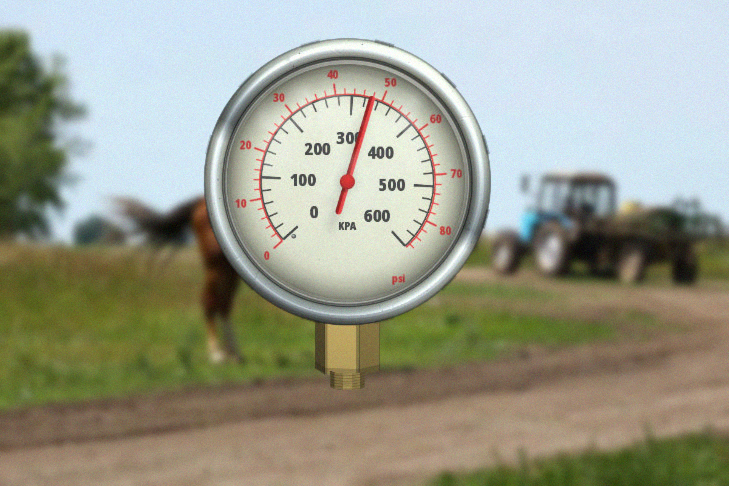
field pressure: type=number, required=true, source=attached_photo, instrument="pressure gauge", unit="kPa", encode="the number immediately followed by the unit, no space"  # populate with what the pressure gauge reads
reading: 330kPa
